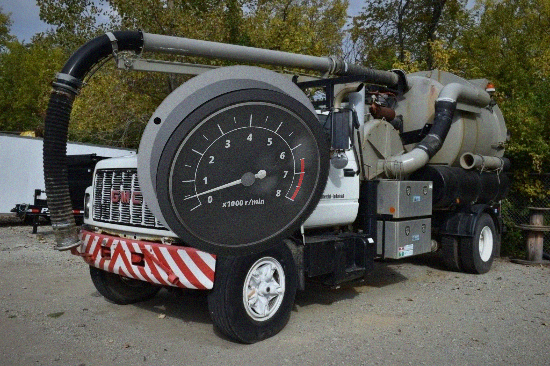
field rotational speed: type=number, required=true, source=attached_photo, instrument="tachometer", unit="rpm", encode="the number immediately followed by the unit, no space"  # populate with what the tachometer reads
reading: 500rpm
